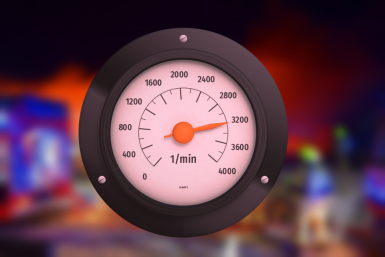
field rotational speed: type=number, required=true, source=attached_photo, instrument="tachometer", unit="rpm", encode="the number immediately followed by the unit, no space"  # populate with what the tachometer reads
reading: 3200rpm
